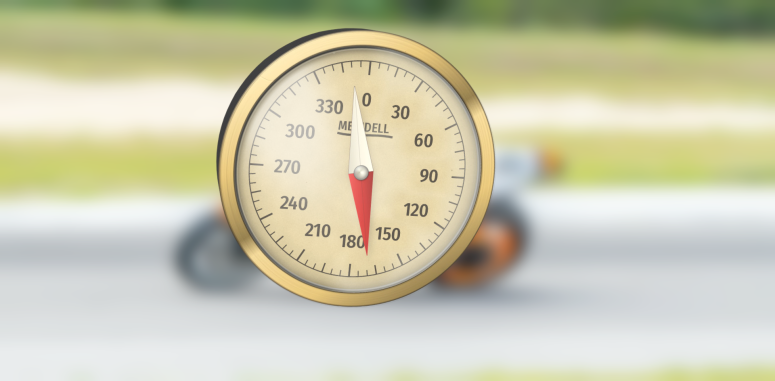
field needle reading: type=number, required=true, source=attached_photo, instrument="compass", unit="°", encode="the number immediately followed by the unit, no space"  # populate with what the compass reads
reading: 170°
